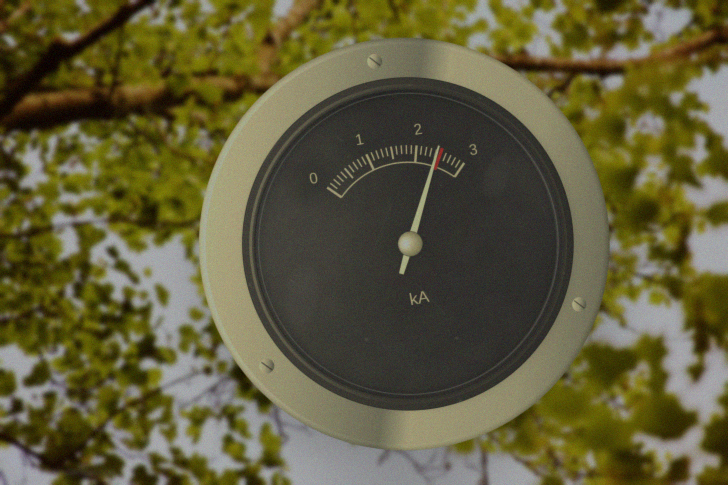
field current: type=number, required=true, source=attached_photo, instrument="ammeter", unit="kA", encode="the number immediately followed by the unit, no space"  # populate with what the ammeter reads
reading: 2.4kA
